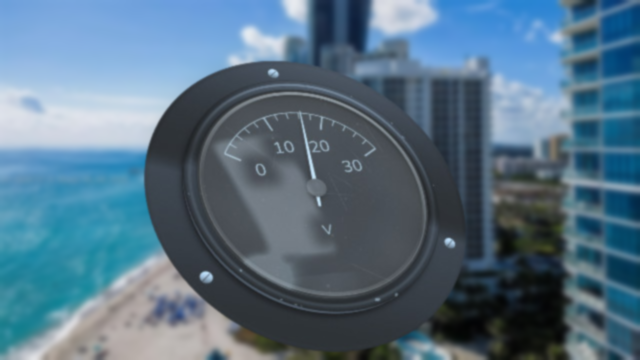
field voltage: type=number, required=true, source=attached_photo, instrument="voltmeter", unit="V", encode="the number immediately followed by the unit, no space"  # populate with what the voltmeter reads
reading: 16V
